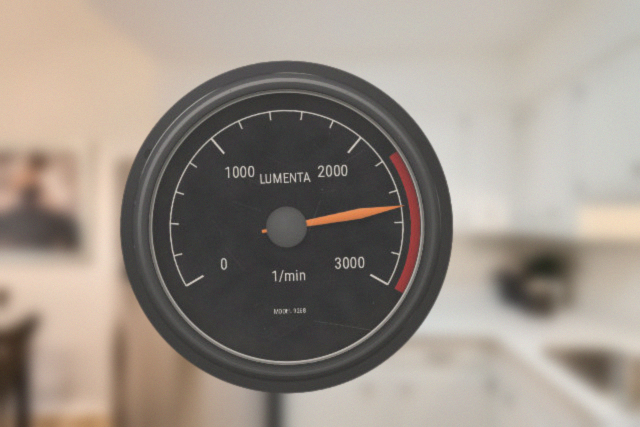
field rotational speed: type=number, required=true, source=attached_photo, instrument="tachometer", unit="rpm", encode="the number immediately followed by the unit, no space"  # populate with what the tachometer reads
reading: 2500rpm
